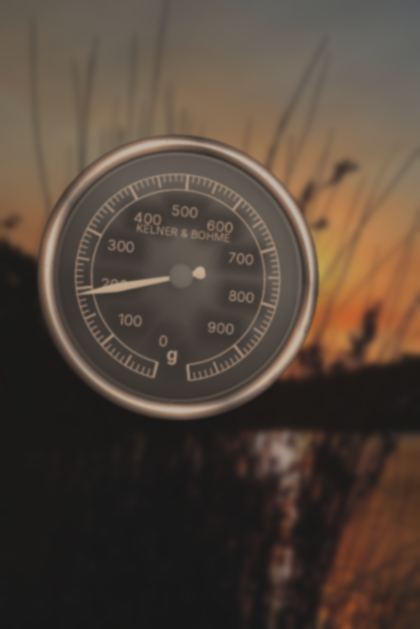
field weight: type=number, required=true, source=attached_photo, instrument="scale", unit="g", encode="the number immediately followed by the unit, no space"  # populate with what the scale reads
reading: 190g
